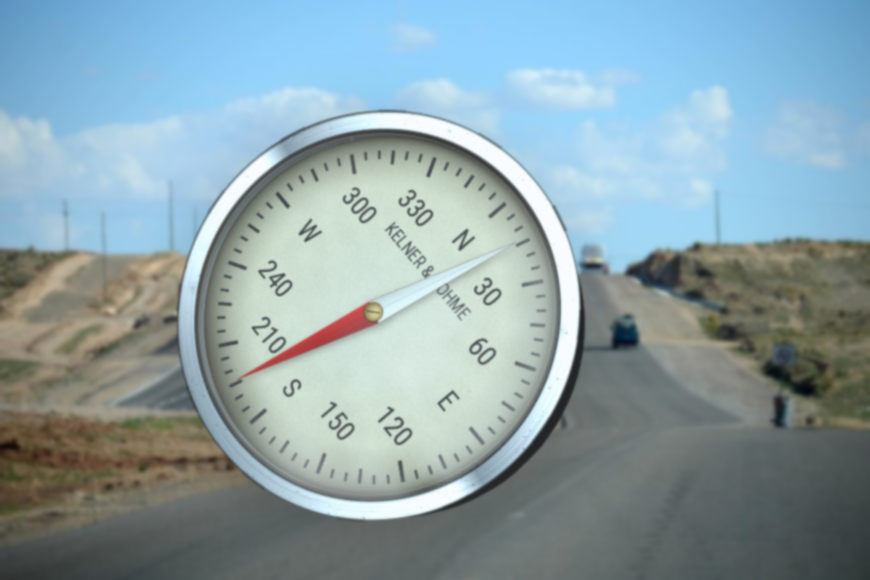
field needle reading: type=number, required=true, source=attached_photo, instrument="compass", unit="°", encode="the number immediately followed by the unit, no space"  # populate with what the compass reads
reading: 195°
